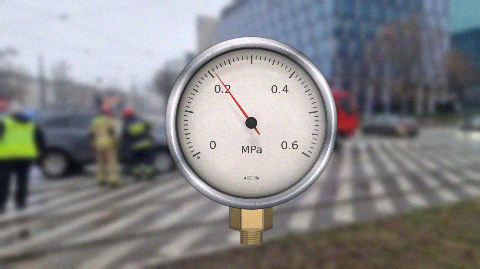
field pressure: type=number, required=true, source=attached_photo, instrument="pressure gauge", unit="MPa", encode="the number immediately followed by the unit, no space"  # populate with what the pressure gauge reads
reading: 0.21MPa
